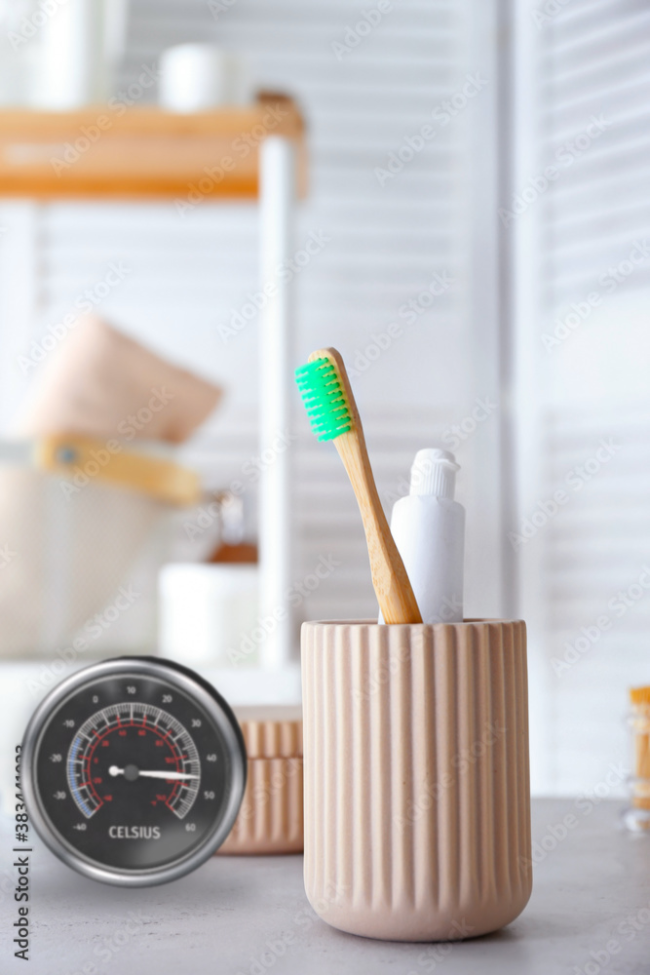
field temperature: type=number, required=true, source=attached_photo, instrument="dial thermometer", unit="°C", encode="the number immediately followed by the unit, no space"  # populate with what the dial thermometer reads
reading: 45°C
